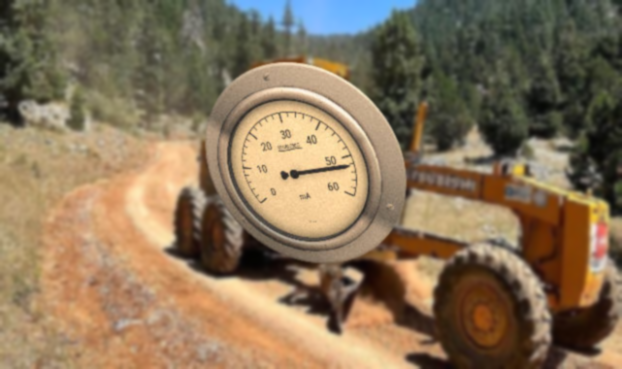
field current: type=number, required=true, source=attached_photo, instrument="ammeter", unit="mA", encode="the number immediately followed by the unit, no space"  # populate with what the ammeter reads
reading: 52mA
